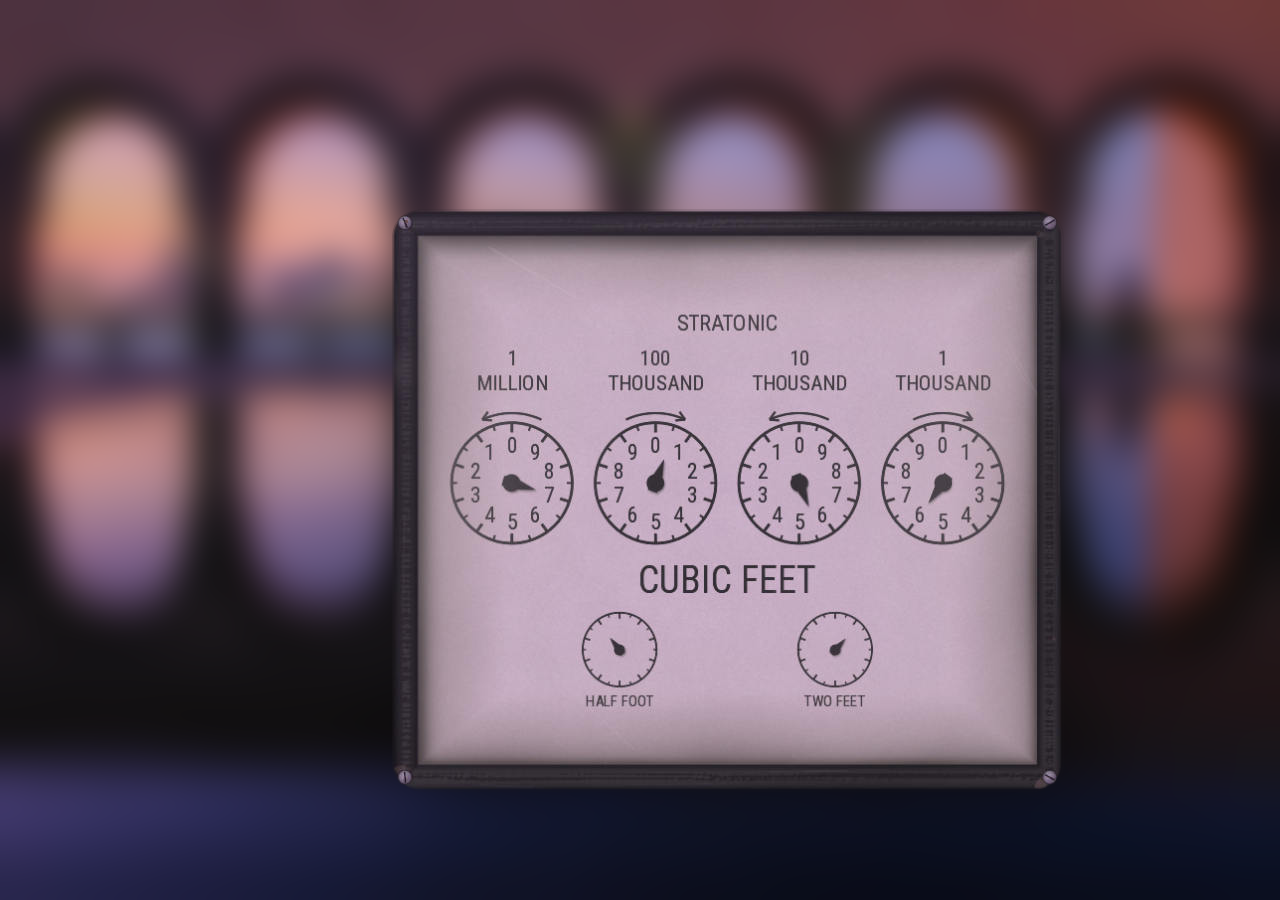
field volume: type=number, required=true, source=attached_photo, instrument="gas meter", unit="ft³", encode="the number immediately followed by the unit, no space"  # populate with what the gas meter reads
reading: 705600ft³
